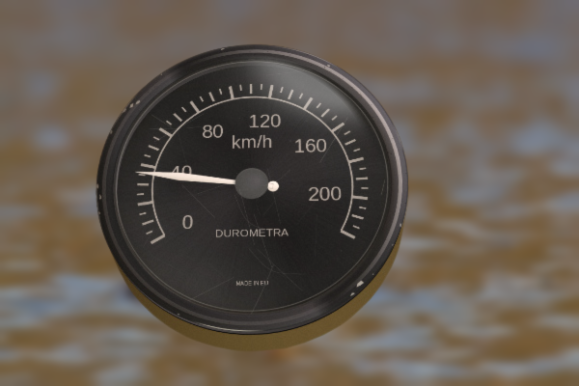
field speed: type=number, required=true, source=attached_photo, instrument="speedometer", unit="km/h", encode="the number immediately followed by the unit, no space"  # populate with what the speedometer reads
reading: 35km/h
